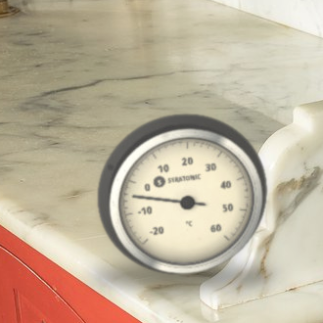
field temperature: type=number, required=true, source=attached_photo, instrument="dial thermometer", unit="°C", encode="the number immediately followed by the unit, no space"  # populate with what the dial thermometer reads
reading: -4°C
